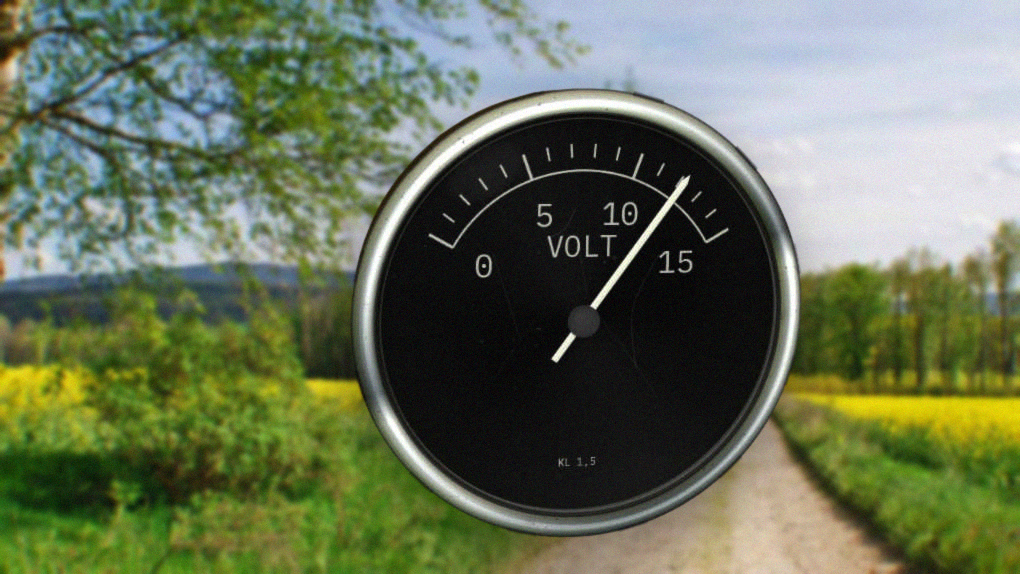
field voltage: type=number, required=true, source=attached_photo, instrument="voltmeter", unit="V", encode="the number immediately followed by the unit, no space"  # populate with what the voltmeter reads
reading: 12V
